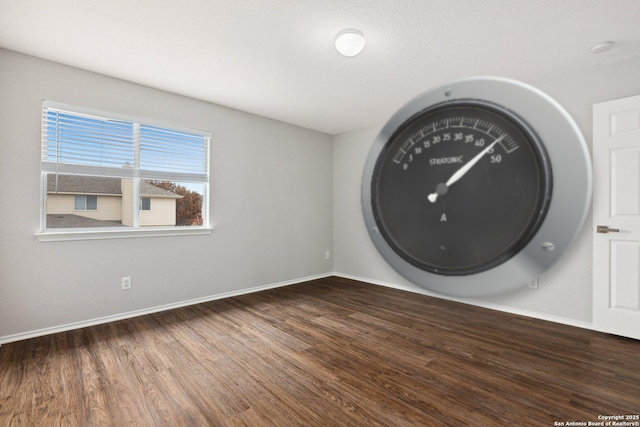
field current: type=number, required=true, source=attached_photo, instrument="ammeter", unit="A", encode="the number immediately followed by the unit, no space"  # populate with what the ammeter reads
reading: 45A
